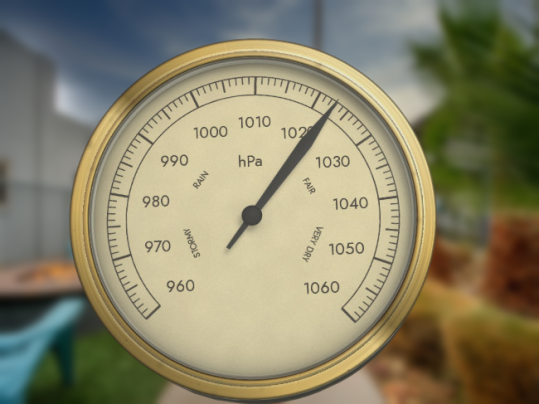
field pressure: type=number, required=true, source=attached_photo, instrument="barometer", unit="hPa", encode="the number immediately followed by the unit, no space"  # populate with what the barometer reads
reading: 1023hPa
